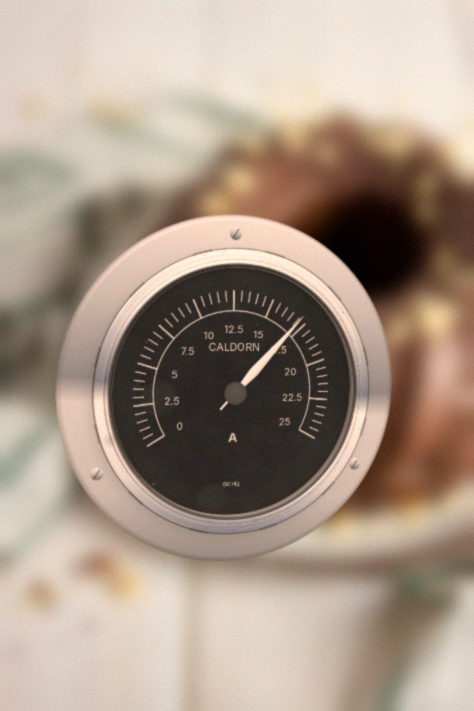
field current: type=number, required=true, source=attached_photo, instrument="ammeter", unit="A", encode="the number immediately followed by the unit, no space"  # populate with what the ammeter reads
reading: 17A
